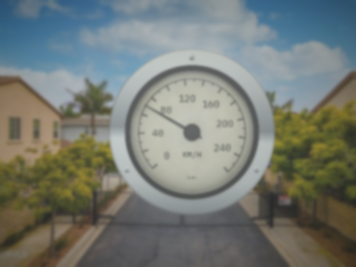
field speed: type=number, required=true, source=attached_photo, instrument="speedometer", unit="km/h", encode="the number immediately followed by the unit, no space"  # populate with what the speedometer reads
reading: 70km/h
